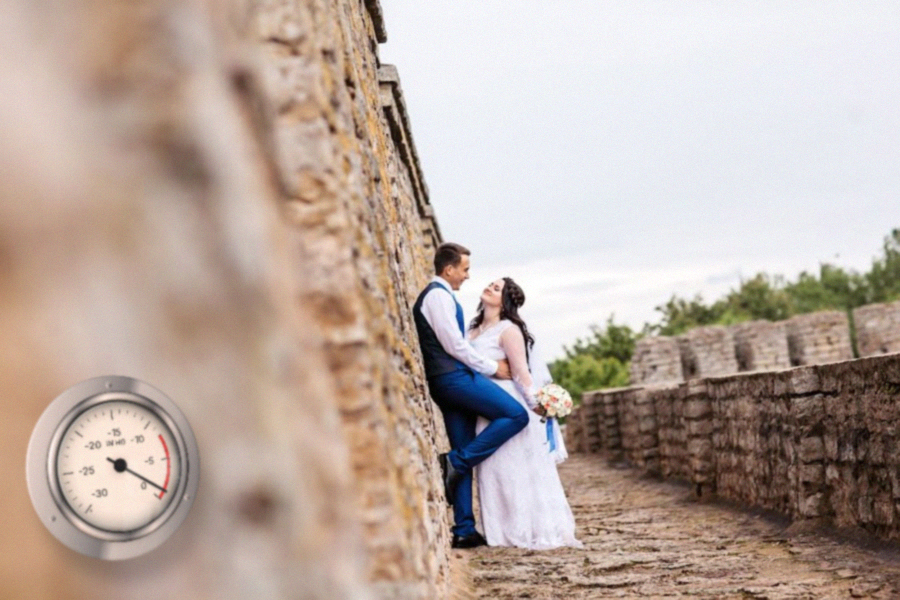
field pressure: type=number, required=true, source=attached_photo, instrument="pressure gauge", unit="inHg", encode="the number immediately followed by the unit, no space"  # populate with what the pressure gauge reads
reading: -1inHg
